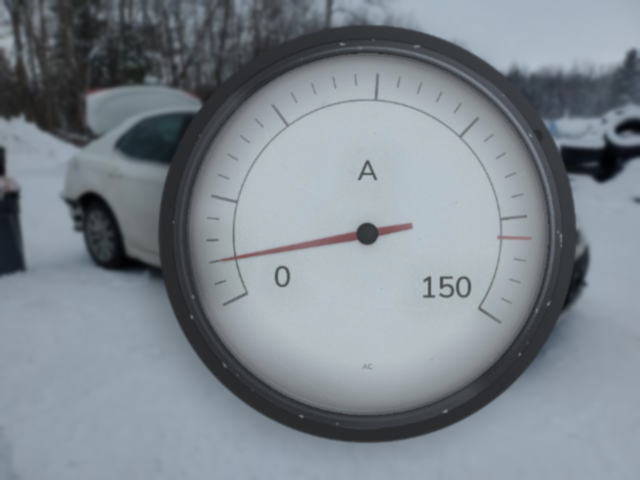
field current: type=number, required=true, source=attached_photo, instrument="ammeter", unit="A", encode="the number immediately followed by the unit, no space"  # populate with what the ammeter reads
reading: 10A
